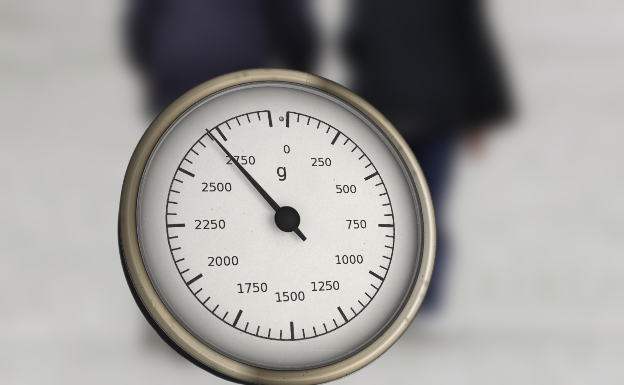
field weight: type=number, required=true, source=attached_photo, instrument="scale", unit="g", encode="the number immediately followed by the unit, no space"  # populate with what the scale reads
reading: 2700g
